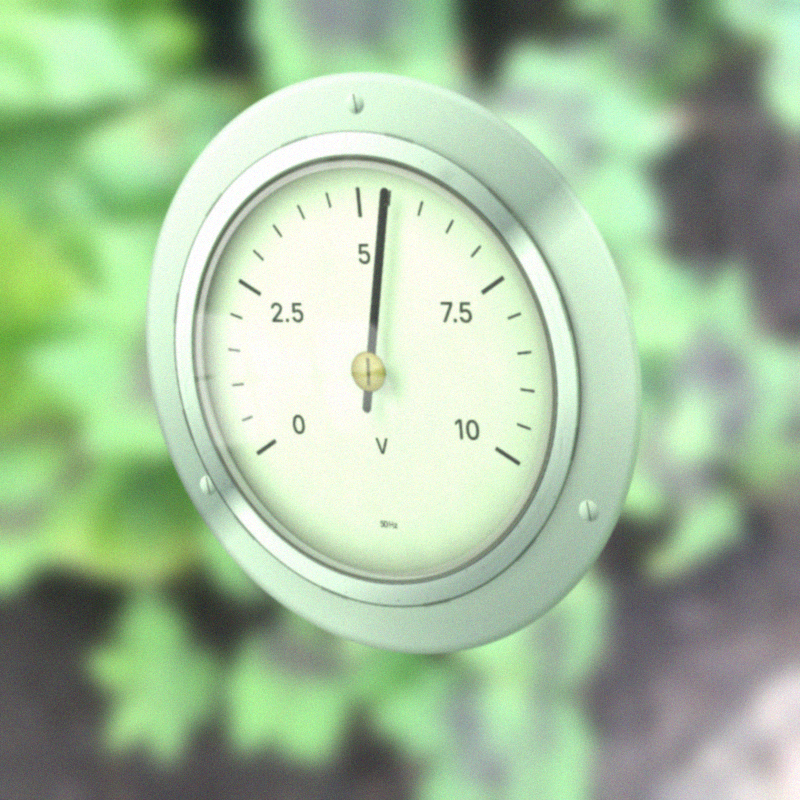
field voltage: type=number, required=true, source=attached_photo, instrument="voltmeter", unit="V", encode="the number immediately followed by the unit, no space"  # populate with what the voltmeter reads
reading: 5.5V
